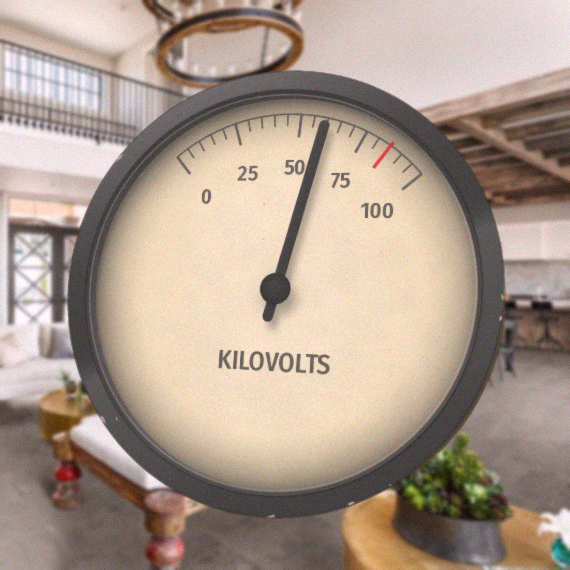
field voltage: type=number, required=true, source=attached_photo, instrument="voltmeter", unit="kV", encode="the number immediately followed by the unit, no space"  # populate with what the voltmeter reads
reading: 60kV
